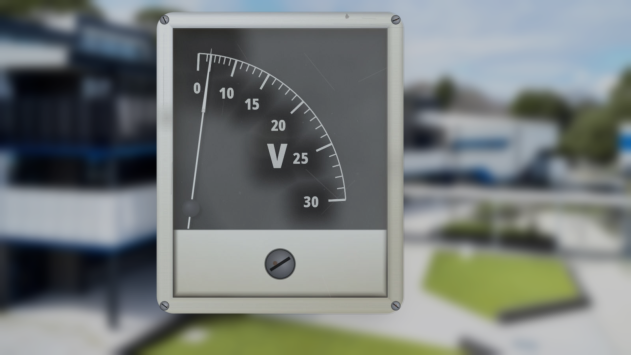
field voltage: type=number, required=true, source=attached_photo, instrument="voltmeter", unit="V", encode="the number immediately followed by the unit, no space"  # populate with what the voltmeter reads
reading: 5V
